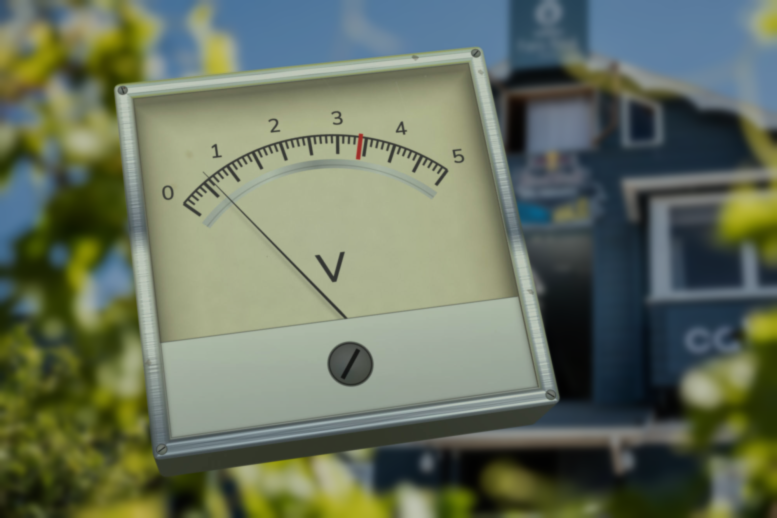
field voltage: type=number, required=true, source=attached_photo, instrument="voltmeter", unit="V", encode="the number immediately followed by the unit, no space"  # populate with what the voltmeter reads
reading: 0.6V
